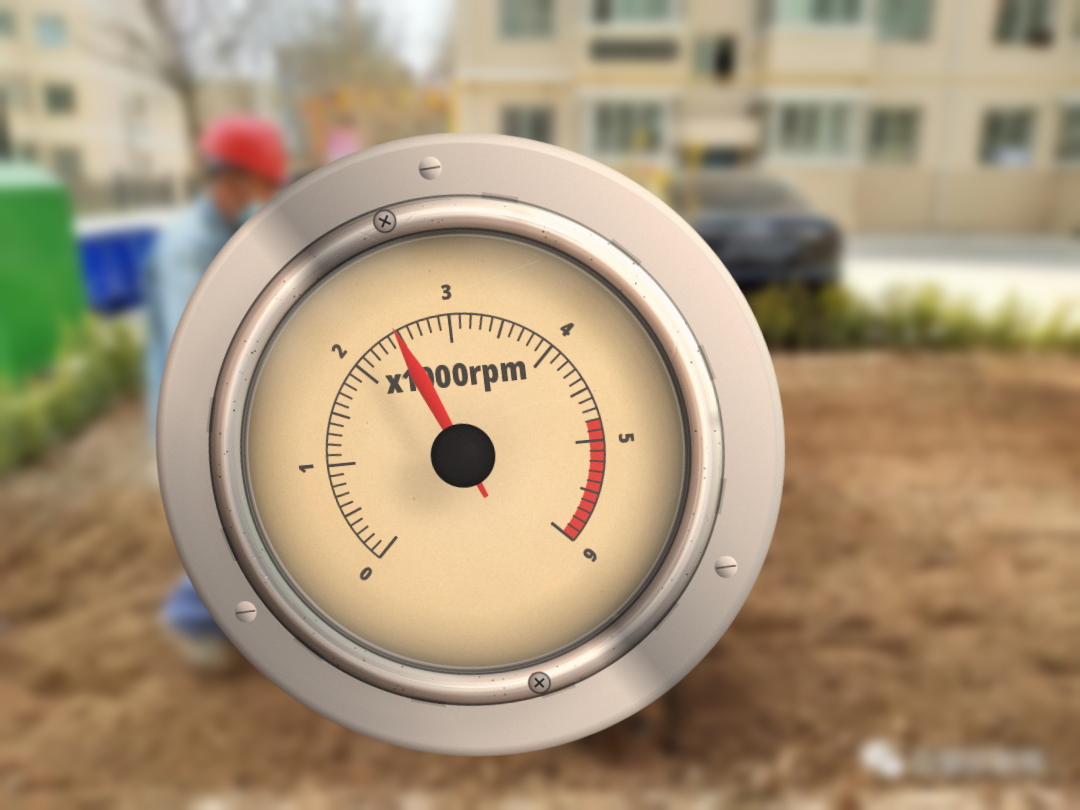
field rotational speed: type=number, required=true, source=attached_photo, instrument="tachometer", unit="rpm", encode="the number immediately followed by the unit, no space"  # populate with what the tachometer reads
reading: 2500rpm
